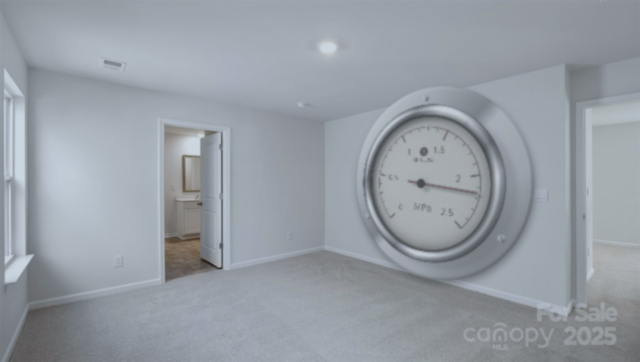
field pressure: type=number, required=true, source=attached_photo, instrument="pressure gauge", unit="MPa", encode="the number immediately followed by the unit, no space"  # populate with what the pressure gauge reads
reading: 2.15MPa
